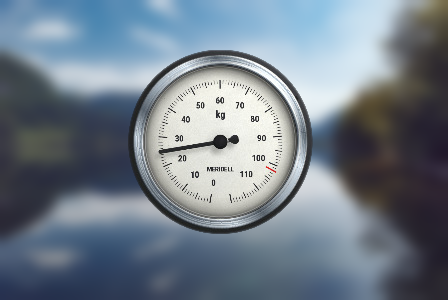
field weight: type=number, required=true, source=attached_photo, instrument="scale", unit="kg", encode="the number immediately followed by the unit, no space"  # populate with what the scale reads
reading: 25kg
